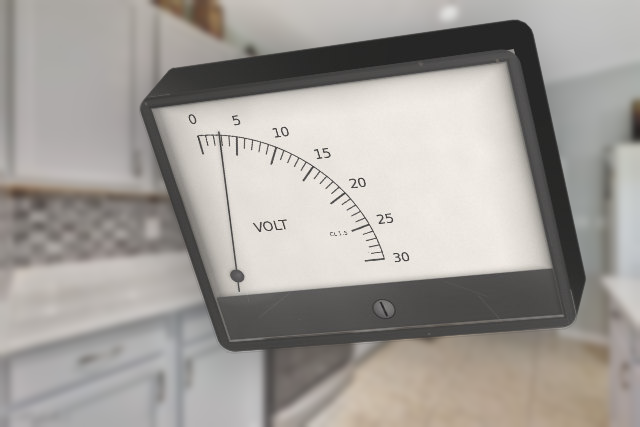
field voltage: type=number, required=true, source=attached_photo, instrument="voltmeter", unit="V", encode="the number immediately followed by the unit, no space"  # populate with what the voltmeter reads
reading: 3V
